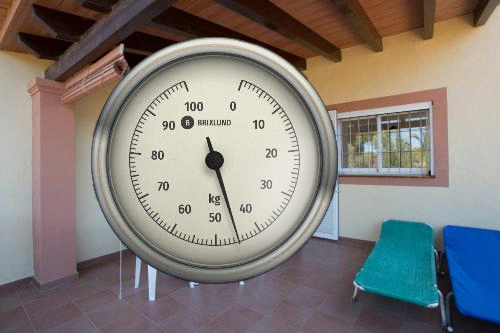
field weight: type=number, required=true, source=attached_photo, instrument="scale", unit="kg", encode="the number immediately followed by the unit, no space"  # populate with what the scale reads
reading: 45kg
